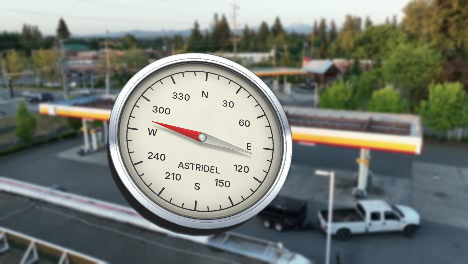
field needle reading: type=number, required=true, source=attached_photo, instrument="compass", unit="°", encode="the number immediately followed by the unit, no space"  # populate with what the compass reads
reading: 280°
